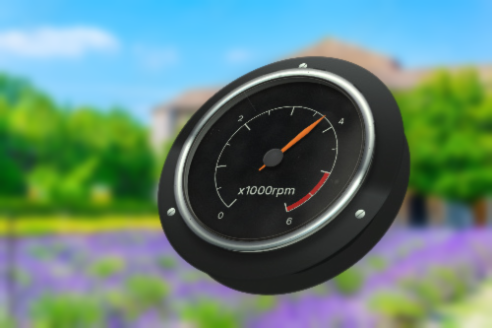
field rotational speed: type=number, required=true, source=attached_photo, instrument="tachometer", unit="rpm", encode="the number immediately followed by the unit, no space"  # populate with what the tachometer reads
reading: 3750rpm
